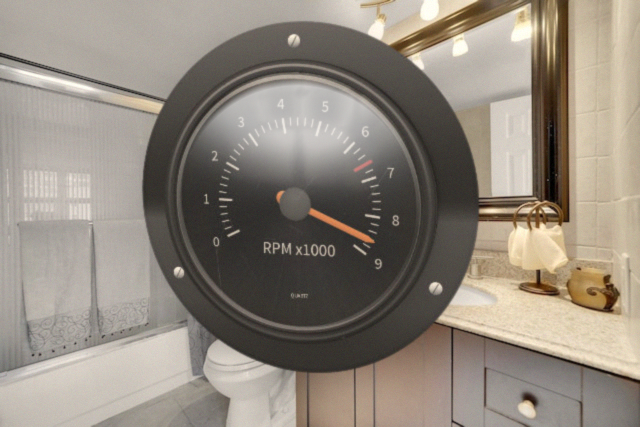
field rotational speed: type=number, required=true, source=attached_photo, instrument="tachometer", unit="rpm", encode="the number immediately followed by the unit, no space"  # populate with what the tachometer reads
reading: 8600rpm
